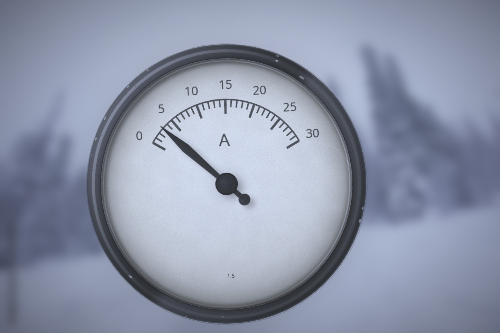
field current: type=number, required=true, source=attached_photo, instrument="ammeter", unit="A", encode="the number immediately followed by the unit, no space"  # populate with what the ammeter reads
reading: 3A
